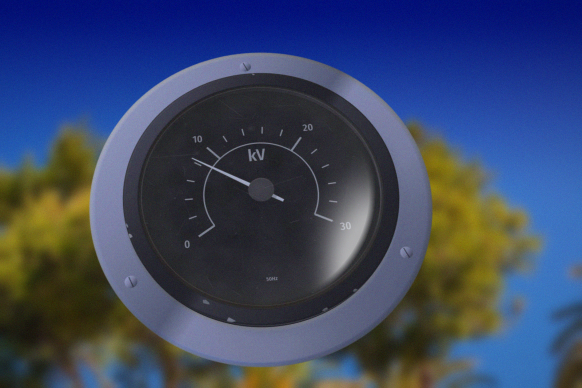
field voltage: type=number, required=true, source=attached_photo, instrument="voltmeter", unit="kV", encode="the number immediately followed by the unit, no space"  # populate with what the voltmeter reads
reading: 8kV
